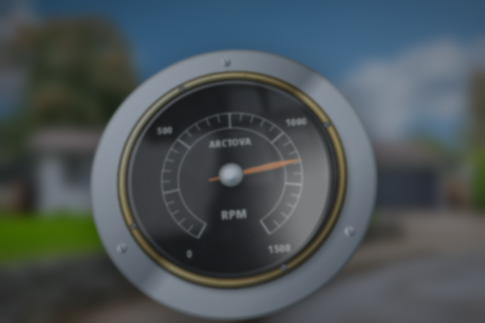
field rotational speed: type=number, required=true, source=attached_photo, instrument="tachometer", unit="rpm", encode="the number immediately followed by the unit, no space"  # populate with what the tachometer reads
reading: 1150rpm
